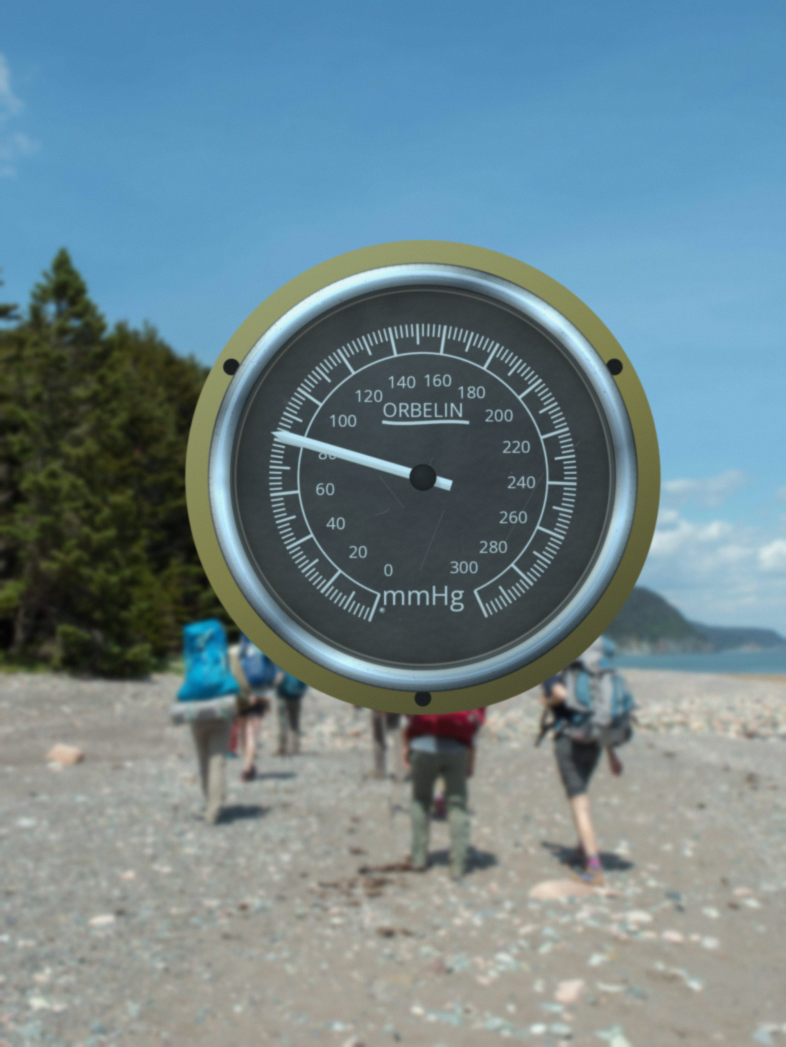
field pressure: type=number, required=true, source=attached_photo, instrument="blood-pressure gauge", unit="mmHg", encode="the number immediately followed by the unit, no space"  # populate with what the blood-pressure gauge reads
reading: 82mmHg
